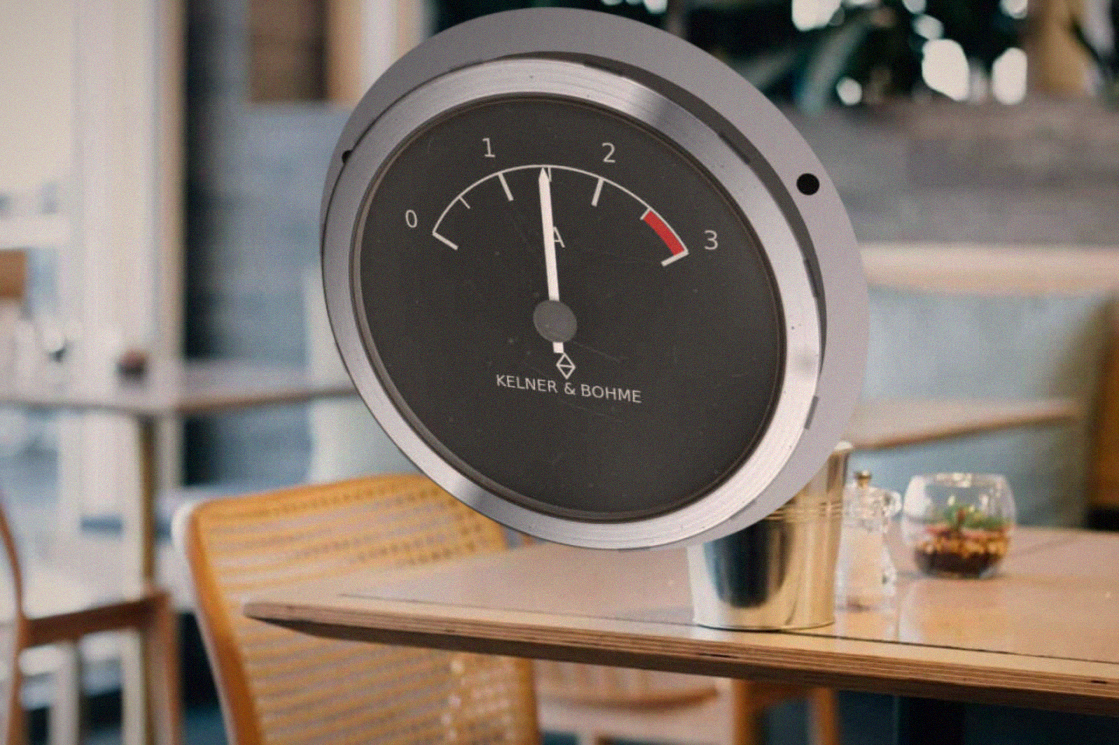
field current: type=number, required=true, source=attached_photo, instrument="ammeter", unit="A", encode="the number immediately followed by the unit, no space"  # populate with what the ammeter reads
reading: 1.5A
